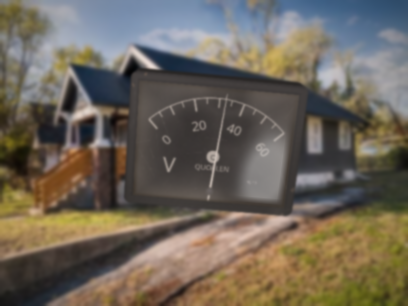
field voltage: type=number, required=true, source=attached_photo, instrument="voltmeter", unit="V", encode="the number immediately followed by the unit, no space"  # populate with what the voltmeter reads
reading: 32.5V
